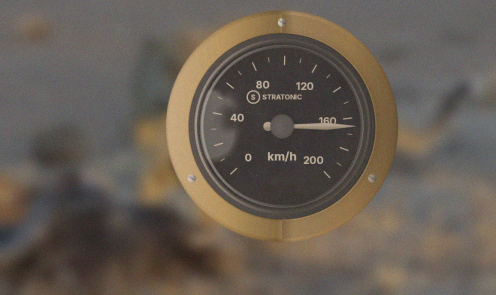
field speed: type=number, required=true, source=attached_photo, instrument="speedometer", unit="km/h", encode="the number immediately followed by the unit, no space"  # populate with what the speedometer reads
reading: 165km/h
